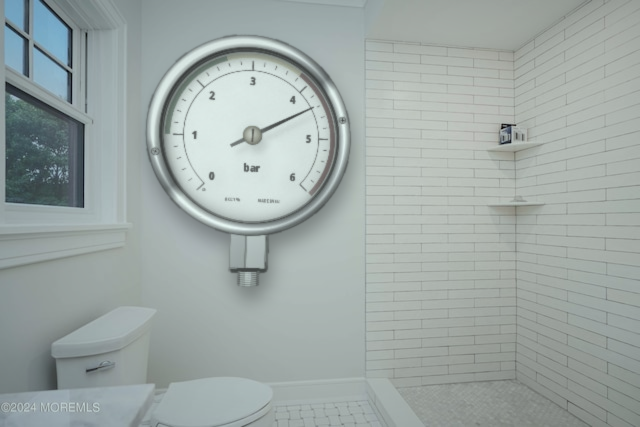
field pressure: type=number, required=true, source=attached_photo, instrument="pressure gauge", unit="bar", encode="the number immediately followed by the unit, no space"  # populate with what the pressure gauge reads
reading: 4.4bar
